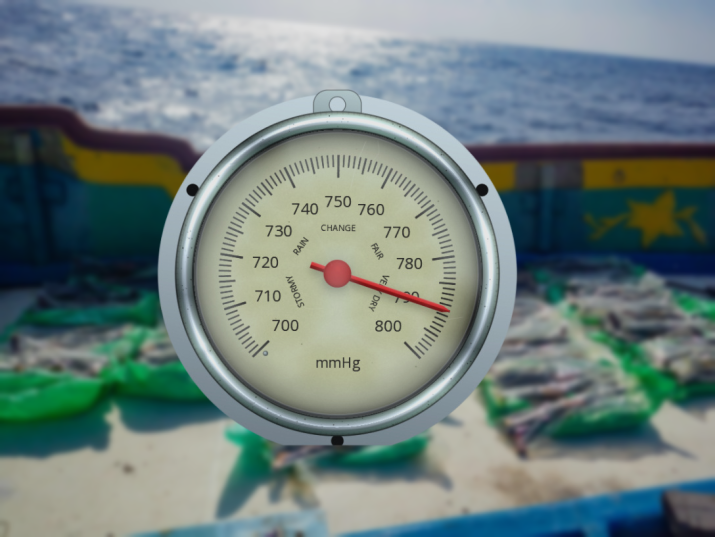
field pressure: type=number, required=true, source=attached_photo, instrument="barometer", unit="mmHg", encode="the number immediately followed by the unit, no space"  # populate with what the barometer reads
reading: 790mmHg
